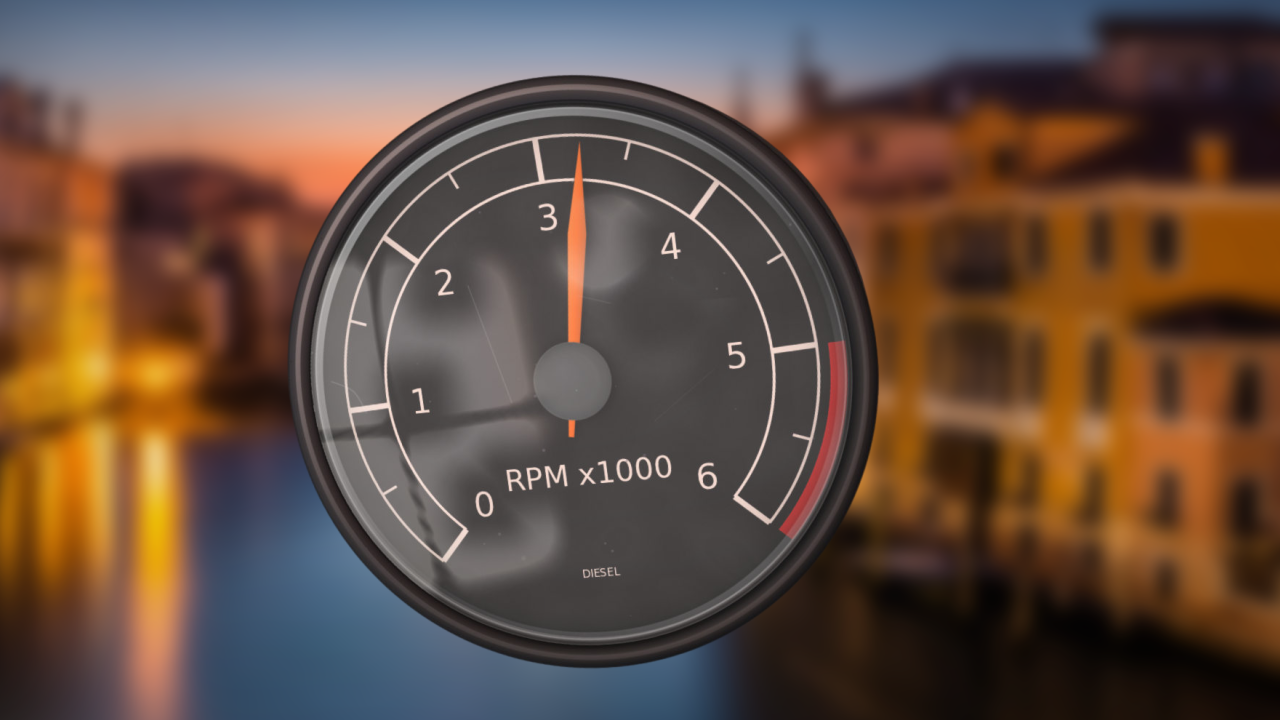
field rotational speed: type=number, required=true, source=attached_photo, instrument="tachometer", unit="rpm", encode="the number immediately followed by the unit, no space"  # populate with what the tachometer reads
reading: 3250rpm
